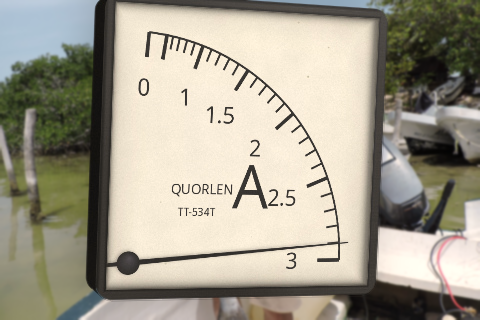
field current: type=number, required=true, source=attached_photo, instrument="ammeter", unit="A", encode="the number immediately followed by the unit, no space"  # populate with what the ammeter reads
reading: 2.9A
